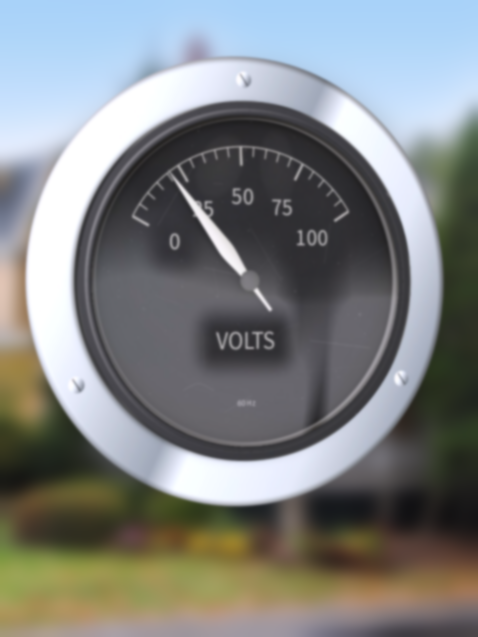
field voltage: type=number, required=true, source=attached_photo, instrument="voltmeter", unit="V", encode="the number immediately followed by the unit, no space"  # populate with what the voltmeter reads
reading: 20V
